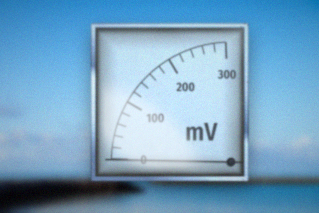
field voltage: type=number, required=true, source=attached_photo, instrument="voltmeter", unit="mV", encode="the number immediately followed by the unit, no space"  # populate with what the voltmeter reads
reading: 0mV
